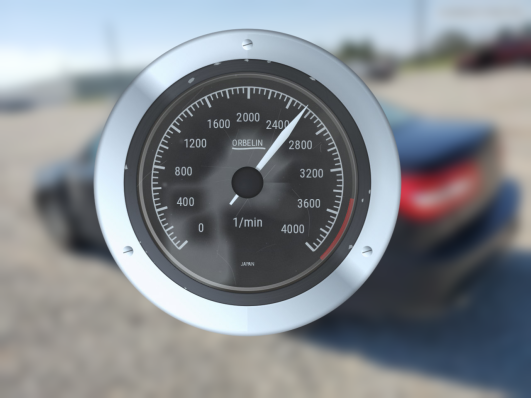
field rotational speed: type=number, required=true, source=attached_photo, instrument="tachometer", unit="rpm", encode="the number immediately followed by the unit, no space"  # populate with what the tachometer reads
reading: 2550rpm
